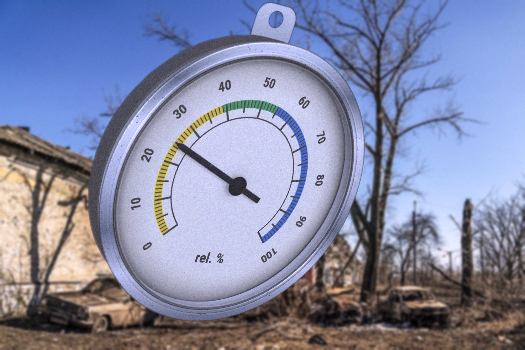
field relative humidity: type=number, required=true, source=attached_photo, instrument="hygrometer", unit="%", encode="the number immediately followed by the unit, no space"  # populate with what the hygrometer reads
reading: 25%
